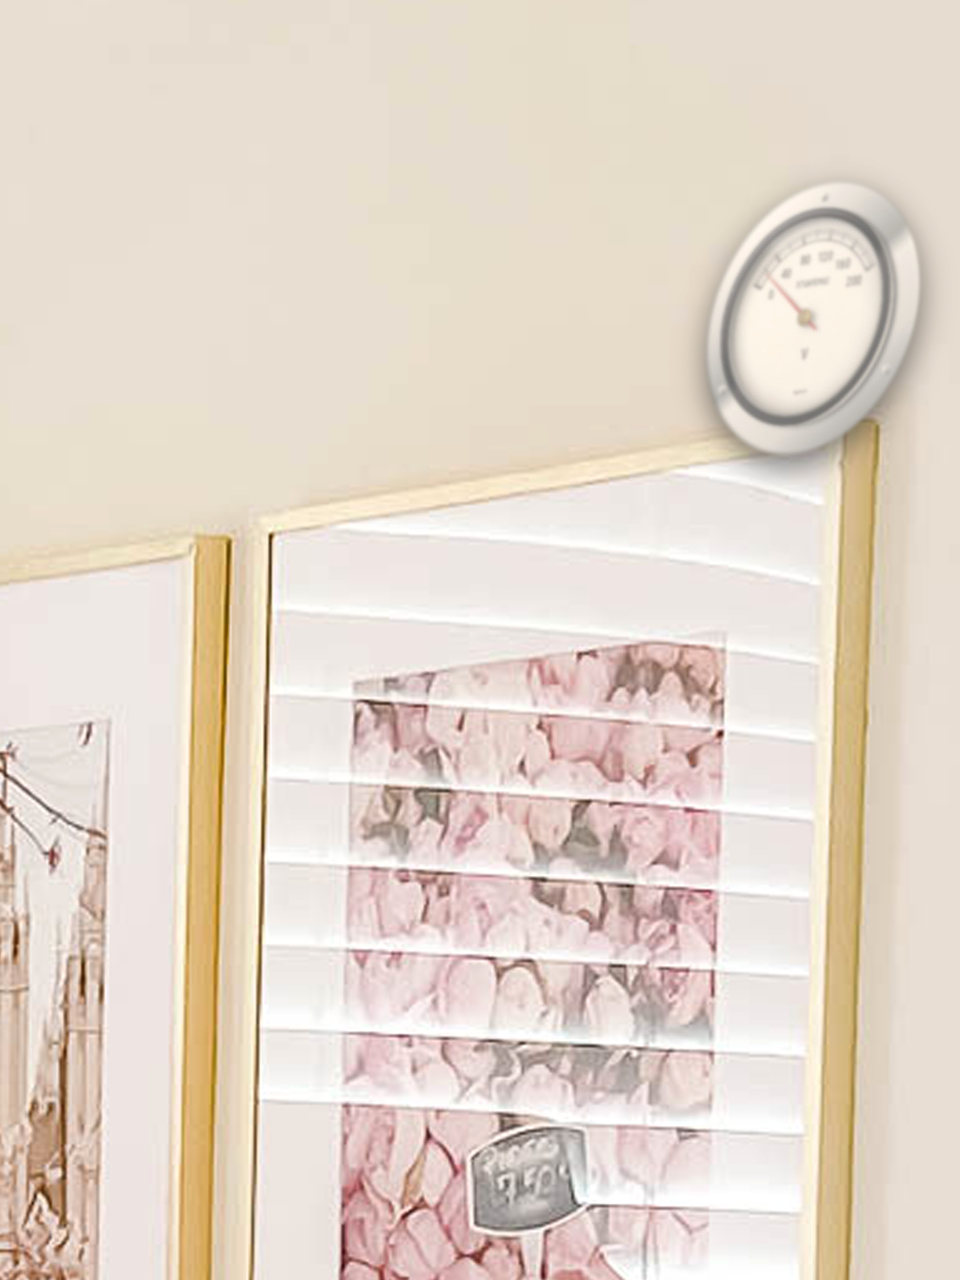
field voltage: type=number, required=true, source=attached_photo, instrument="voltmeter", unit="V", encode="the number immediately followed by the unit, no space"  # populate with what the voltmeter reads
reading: 20V
